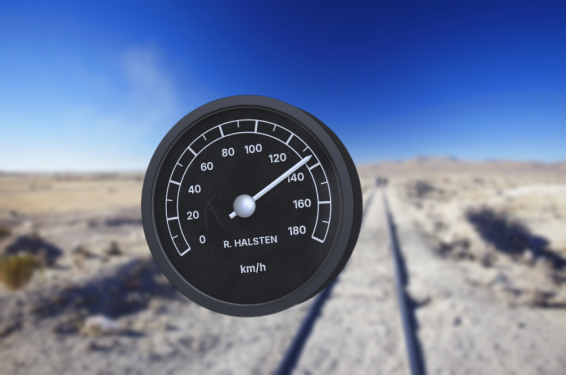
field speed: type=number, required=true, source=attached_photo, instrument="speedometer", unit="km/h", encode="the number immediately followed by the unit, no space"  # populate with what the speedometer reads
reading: 135km/h
